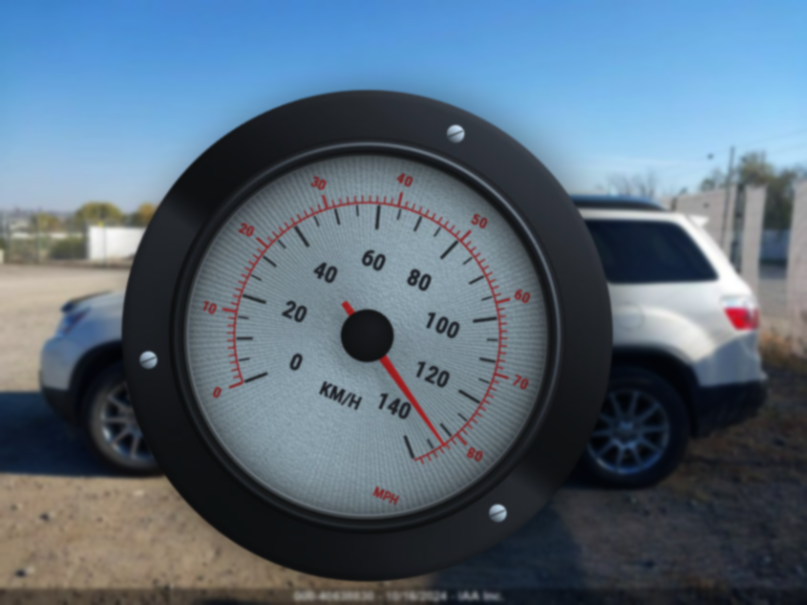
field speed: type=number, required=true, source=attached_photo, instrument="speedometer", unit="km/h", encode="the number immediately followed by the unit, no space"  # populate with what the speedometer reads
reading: 132.5km/h
